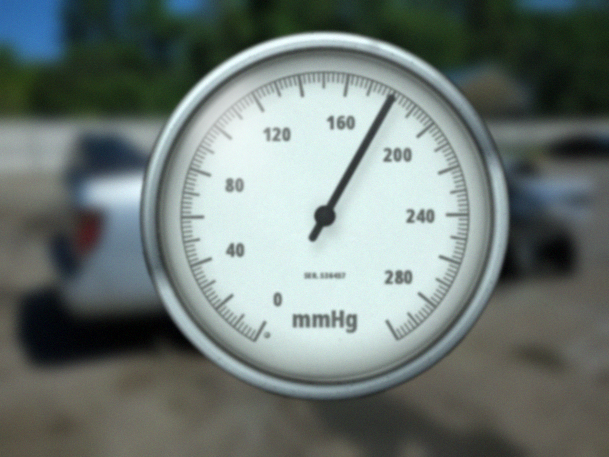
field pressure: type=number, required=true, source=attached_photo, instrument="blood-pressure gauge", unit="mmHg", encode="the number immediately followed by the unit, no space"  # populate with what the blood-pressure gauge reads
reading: 180mmHg
